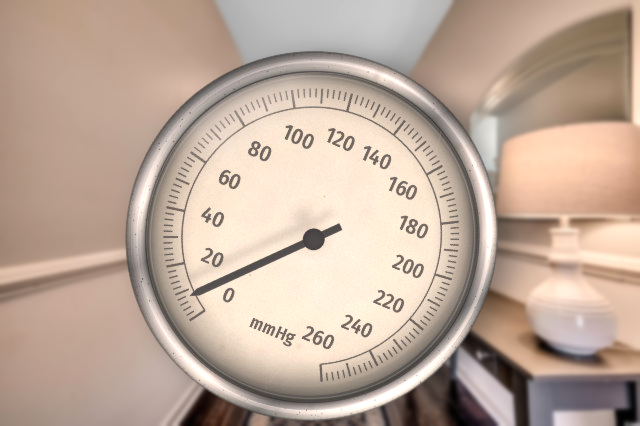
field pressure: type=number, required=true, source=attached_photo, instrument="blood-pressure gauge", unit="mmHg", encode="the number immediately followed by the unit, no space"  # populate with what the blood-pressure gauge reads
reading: 8mmHg
